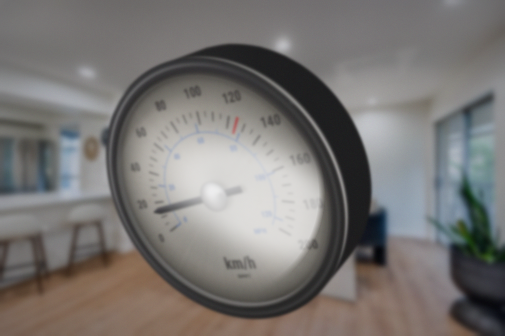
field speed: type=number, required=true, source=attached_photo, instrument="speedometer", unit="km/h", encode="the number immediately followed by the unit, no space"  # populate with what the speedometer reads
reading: 15km/h
